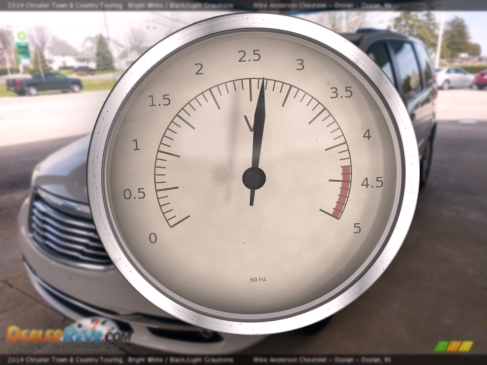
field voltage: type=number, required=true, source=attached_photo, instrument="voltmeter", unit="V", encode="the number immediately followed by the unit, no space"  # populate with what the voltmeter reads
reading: 2.65V
